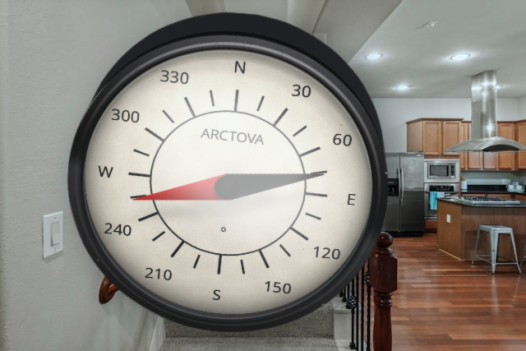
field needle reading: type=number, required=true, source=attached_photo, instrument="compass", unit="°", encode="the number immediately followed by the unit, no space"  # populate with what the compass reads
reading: 255°
